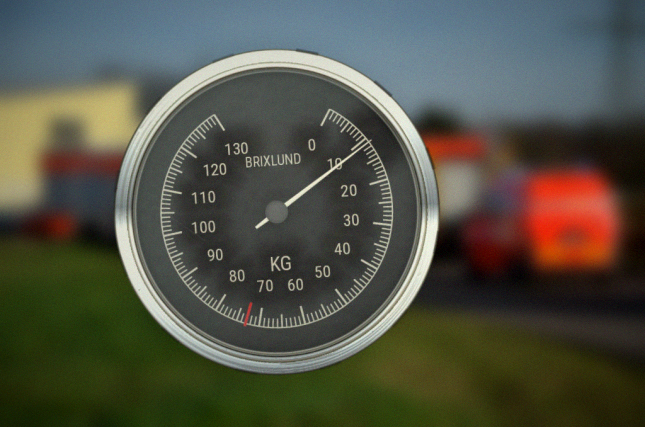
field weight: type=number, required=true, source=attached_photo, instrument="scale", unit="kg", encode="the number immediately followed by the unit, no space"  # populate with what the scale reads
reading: 11kg
